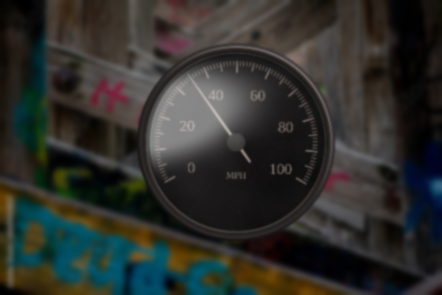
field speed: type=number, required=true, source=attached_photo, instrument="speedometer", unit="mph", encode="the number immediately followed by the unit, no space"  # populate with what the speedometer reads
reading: 35mph
